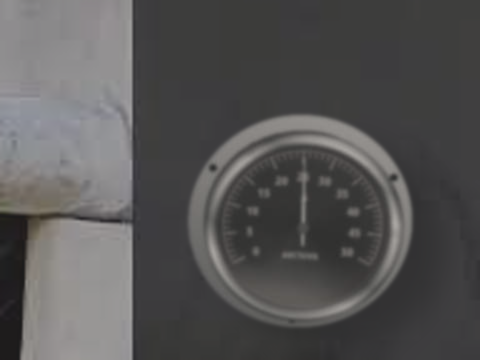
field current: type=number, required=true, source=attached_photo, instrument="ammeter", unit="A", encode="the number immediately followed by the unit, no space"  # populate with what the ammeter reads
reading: 25A
